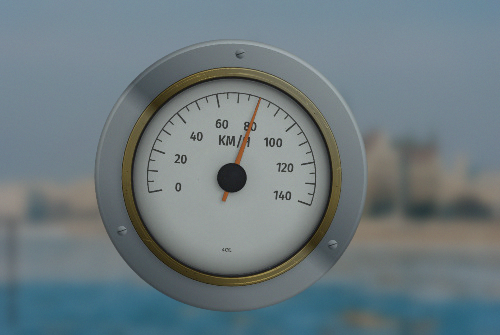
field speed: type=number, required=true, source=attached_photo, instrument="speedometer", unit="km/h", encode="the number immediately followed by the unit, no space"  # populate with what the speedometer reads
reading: 80km/h
